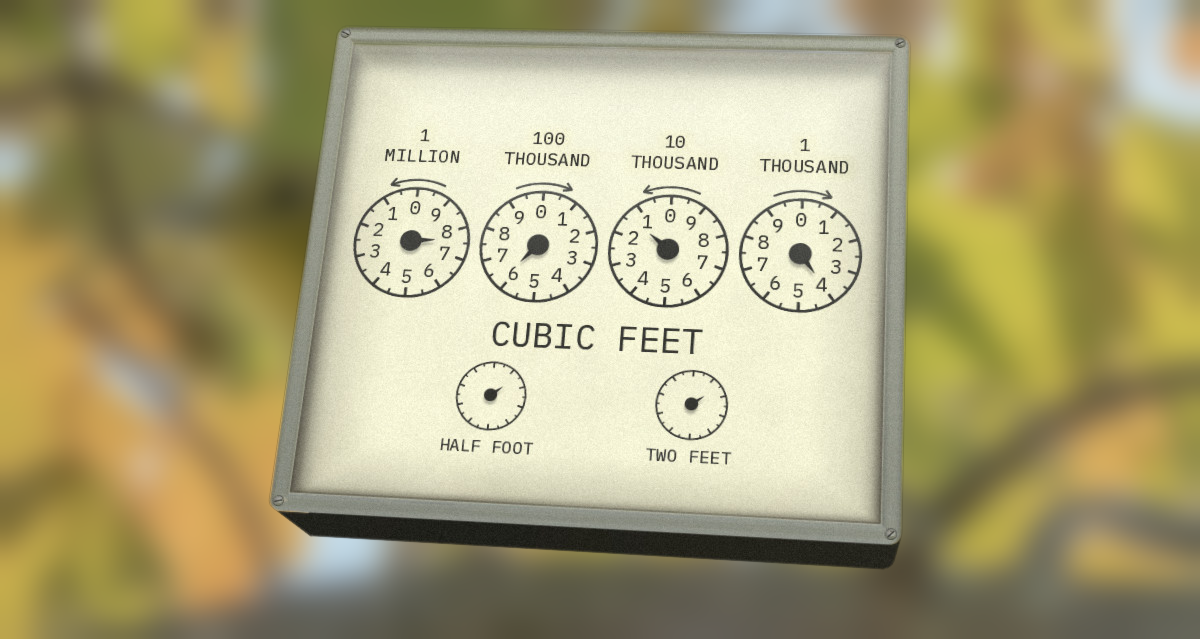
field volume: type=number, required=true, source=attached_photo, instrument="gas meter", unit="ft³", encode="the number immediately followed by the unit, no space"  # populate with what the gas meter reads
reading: 761400ft³
